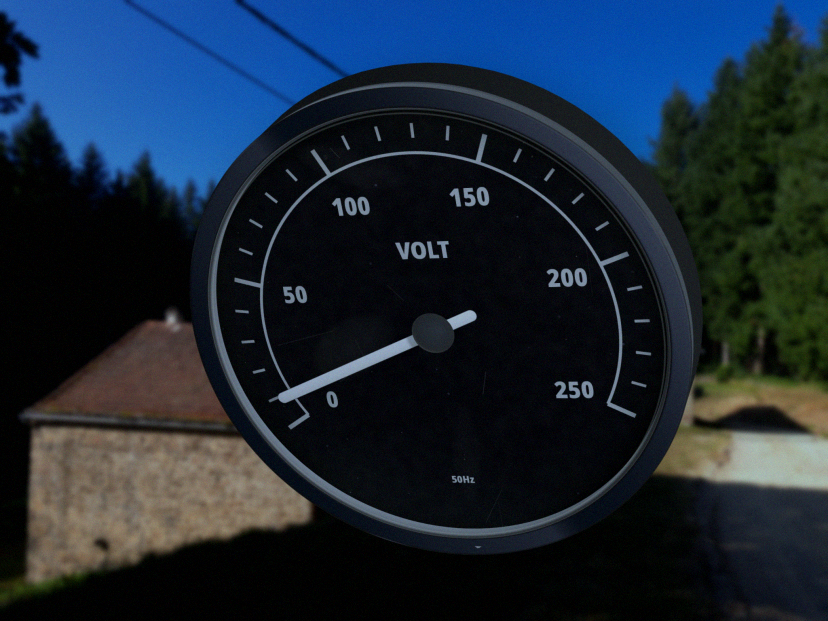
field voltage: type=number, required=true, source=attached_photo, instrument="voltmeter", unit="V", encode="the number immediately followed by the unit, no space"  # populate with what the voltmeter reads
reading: 10V
